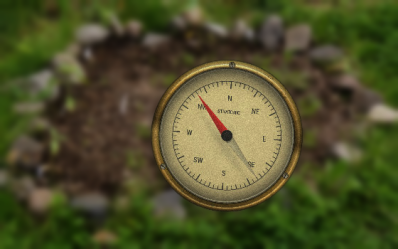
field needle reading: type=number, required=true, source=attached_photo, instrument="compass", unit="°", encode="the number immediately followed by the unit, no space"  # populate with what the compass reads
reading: 320°
